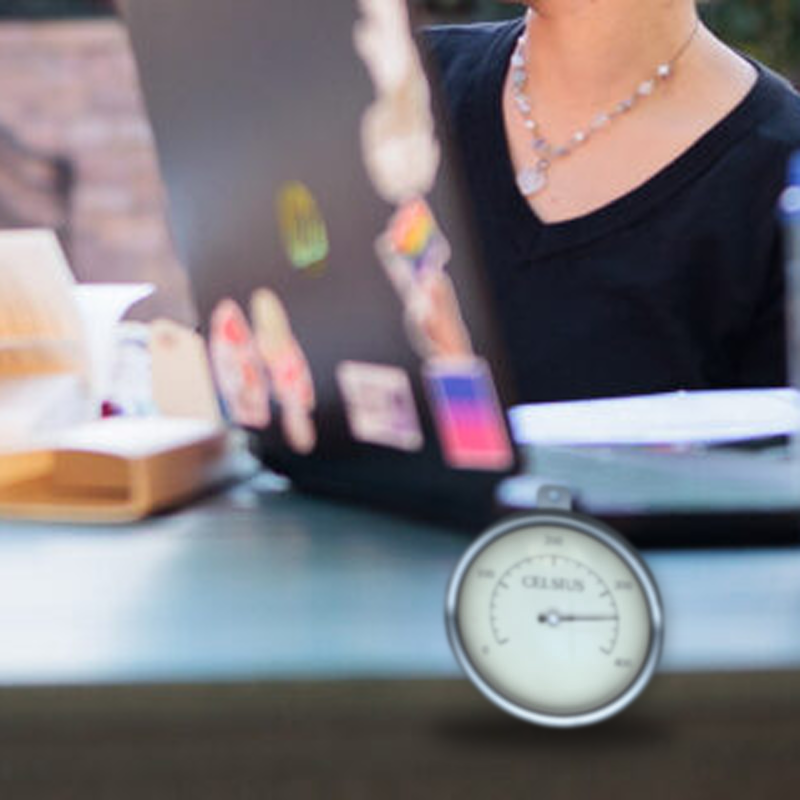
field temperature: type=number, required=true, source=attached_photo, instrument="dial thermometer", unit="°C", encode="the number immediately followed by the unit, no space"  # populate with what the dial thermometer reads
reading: 340°C
